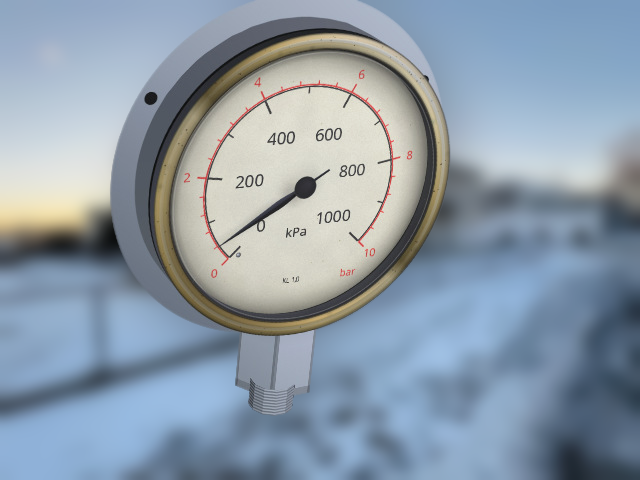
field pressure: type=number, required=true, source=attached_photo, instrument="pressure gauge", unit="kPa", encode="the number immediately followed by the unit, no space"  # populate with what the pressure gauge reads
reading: 50kPa
